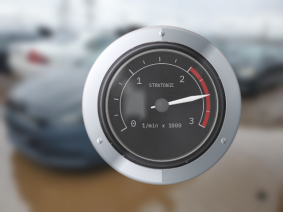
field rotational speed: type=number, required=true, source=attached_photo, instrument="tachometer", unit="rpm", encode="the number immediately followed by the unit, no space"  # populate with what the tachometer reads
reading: 2500rpm
